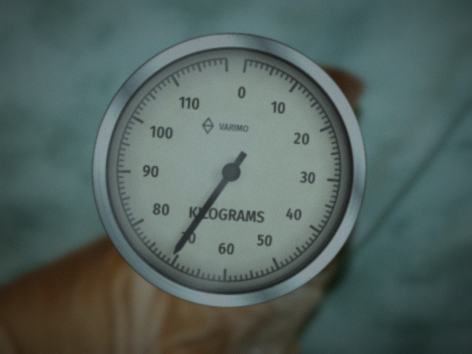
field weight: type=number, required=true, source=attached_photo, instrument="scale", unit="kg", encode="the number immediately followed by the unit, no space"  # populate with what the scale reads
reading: 71kg
